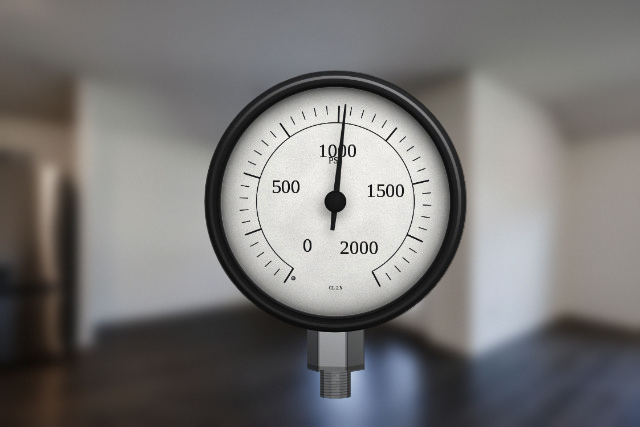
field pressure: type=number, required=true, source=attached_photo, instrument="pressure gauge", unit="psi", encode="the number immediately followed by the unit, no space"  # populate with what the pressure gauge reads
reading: 1025psi
